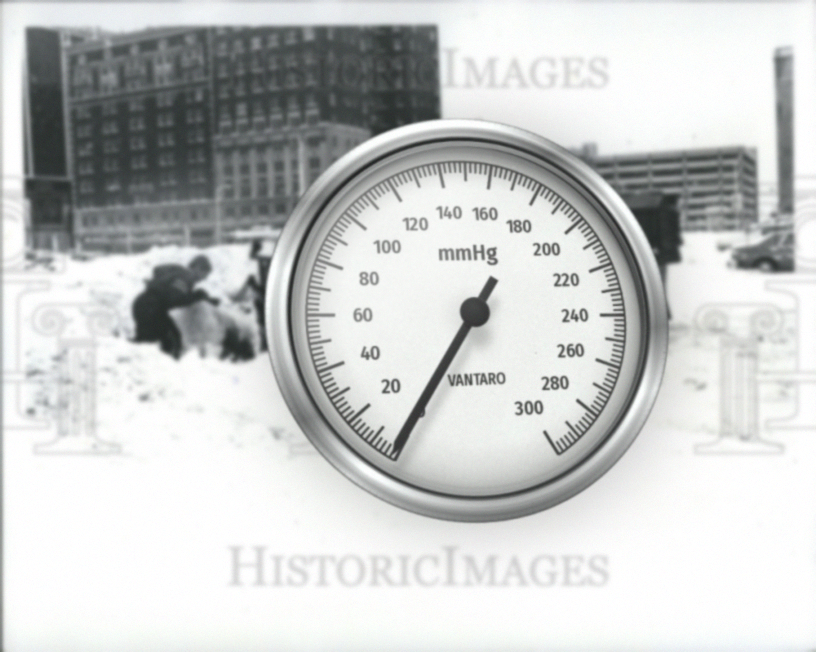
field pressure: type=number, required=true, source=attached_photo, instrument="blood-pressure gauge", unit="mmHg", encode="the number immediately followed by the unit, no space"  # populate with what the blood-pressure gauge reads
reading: 2mmHg
